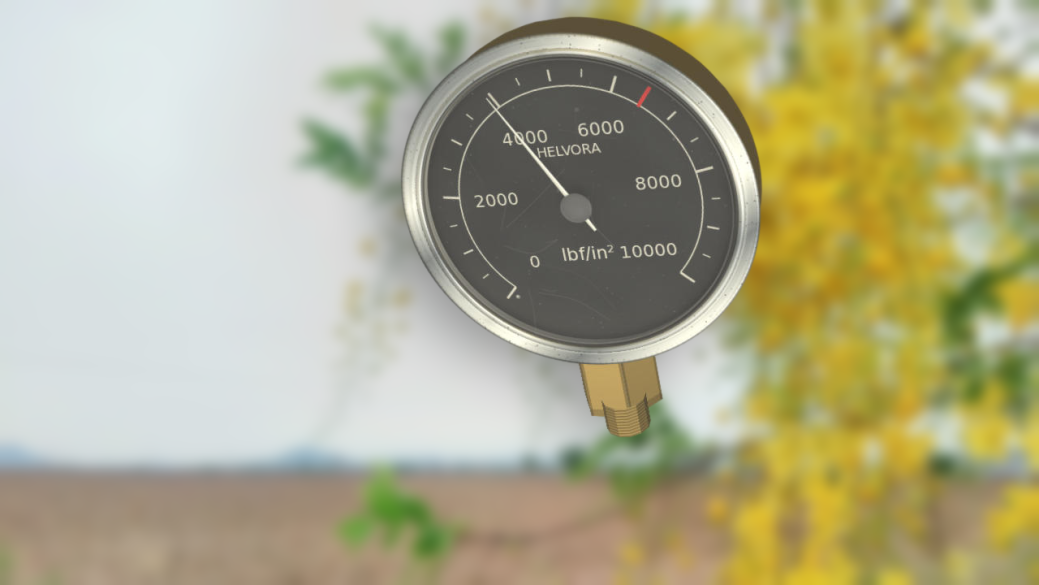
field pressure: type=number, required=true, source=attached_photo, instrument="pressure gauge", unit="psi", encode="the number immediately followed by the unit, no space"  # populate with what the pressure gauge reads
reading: 4000psi
